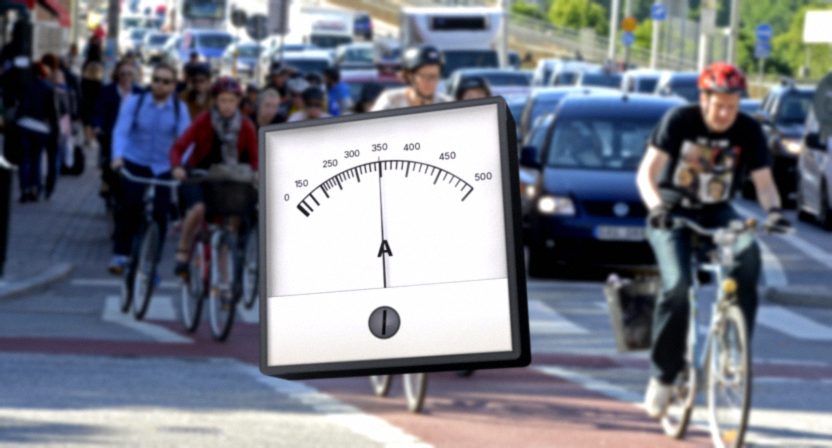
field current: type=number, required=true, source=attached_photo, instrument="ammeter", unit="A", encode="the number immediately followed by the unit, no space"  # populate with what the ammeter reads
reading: 350A
